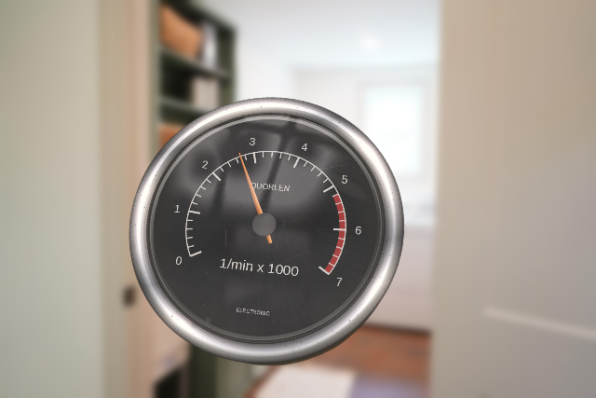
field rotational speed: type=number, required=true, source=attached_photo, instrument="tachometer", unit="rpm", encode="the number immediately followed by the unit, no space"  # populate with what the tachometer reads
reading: 2700rpm
